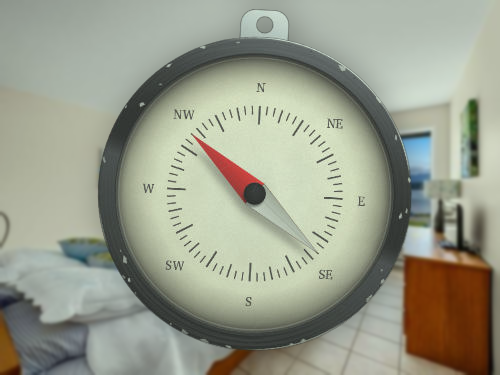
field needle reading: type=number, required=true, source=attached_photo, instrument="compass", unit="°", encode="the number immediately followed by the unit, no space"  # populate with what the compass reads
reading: 310°
